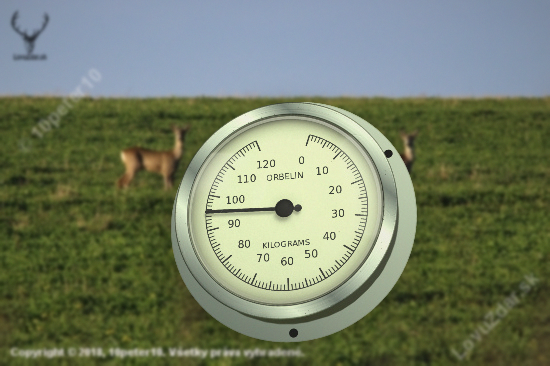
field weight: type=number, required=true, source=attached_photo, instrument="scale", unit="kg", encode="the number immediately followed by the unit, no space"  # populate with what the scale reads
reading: 95kg
